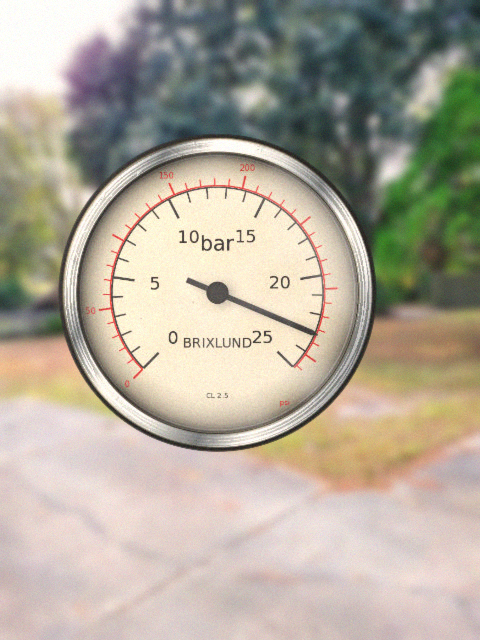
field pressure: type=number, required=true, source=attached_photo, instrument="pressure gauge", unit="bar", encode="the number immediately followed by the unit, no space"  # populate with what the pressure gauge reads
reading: 23bar
